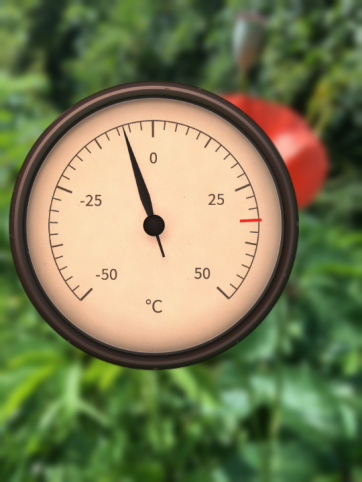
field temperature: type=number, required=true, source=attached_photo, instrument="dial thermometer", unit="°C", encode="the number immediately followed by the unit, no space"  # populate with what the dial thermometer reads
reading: -6.25°C
